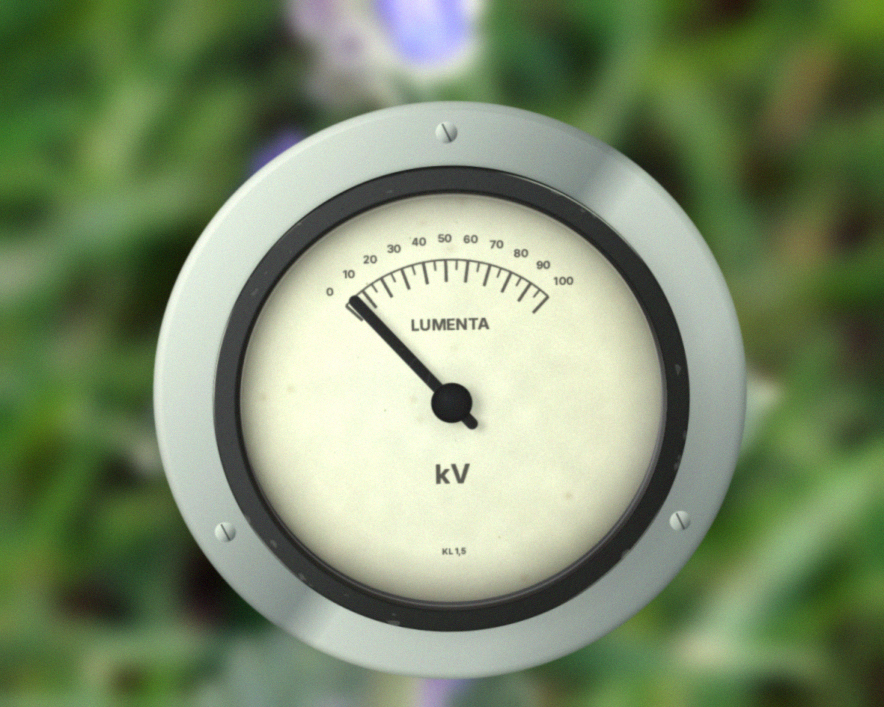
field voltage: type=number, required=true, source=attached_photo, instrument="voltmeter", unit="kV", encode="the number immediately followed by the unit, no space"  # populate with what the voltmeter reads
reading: 5kV
